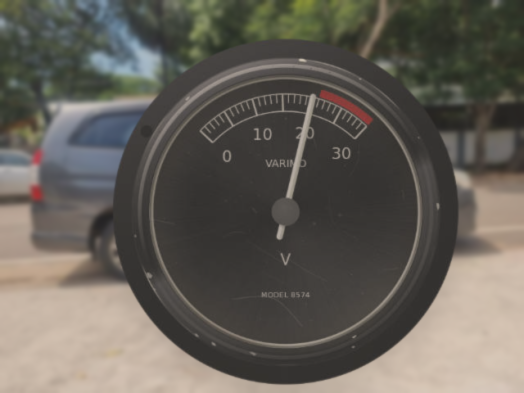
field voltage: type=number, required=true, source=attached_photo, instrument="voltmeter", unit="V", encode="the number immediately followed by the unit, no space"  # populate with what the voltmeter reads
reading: 20V
